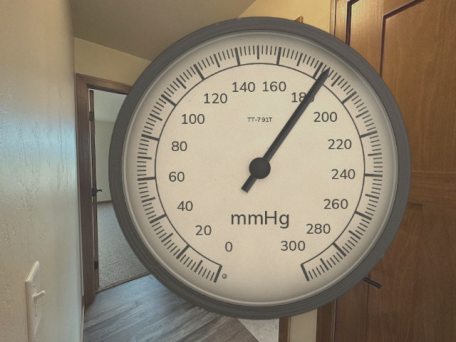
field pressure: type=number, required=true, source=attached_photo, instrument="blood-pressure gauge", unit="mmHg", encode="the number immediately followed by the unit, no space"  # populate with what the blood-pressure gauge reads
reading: 184mmHg
